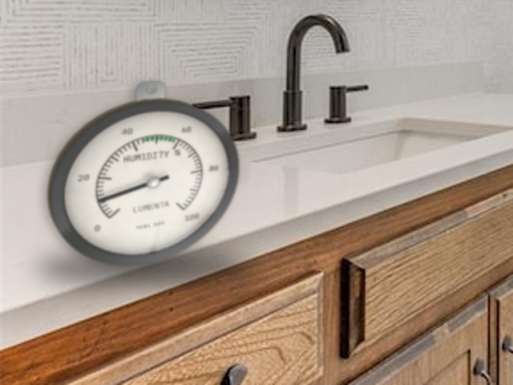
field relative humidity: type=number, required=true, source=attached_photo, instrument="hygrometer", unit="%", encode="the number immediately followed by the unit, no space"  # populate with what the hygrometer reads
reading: 10%
